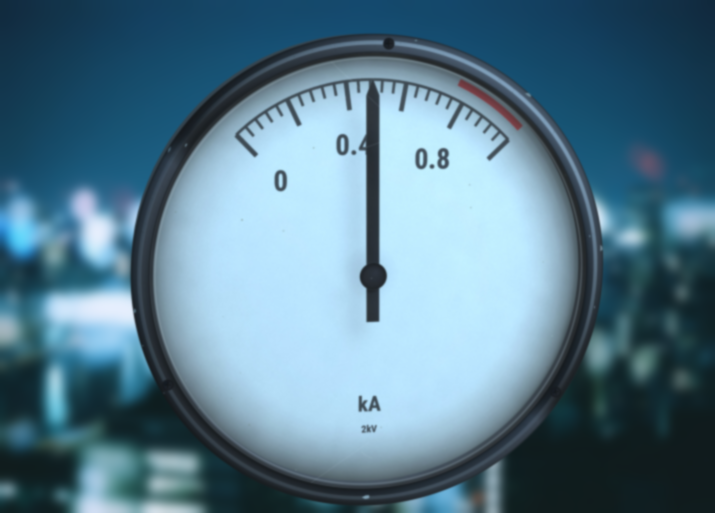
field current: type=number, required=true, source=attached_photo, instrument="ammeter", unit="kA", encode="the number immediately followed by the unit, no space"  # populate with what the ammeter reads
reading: 0.48kA
